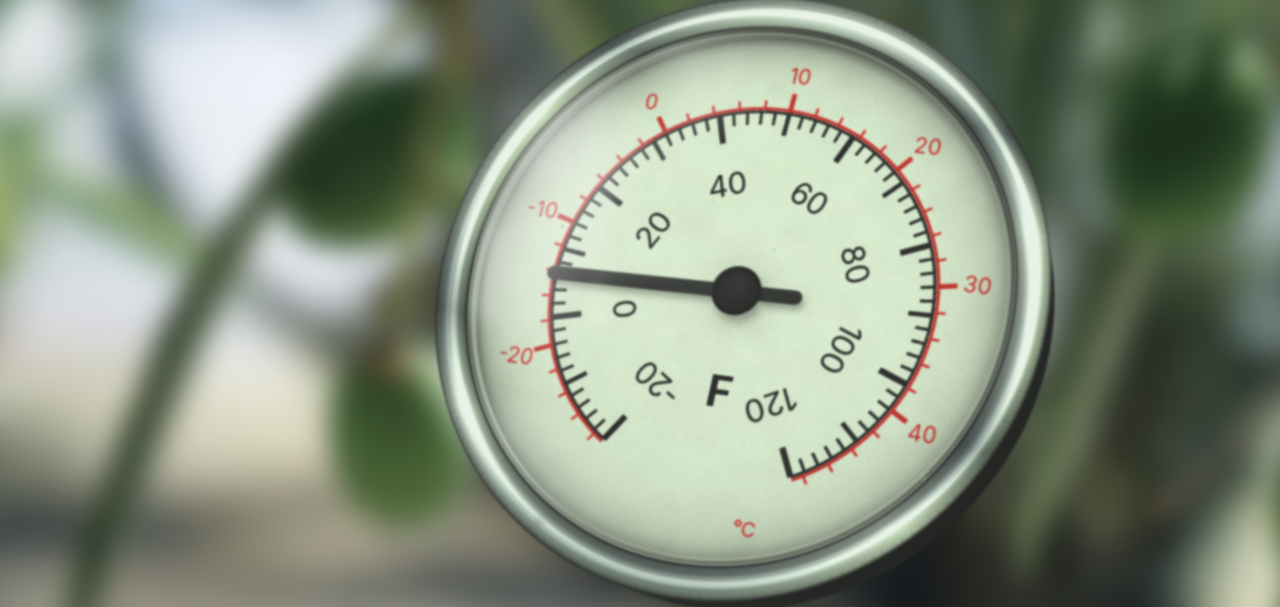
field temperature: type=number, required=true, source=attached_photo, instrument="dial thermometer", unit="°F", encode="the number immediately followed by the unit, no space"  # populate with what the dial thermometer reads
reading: 6°F
